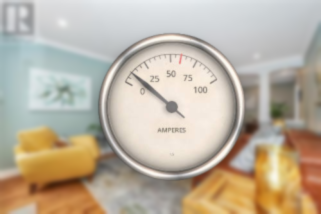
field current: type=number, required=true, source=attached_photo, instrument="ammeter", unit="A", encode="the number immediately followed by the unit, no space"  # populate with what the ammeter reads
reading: 10A
